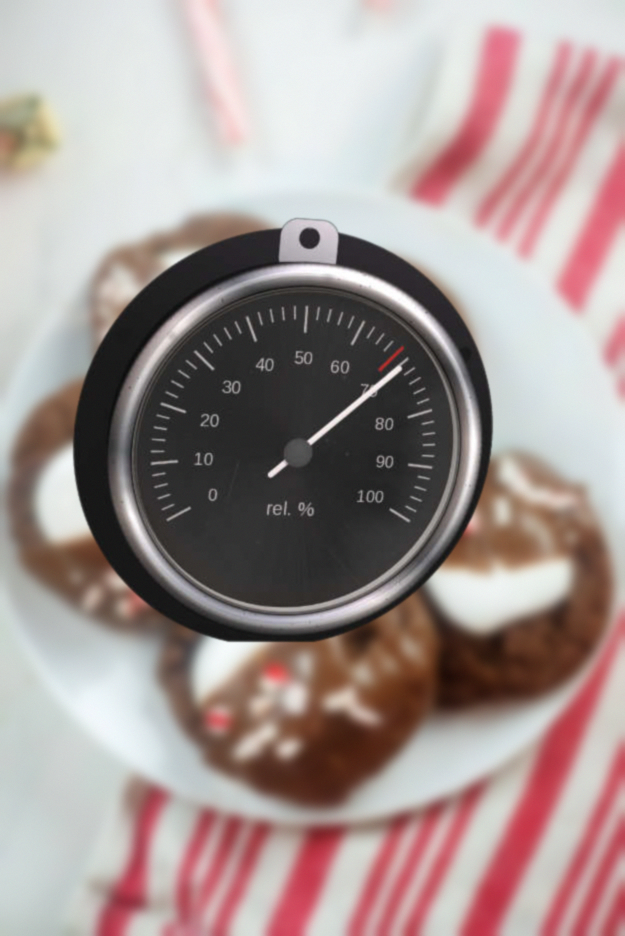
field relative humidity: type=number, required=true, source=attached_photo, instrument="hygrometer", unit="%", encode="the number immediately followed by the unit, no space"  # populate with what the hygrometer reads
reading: 70%
